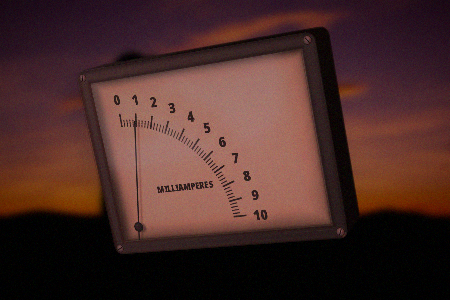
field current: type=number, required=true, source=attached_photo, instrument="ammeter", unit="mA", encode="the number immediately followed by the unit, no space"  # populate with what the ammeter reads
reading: 1mA
